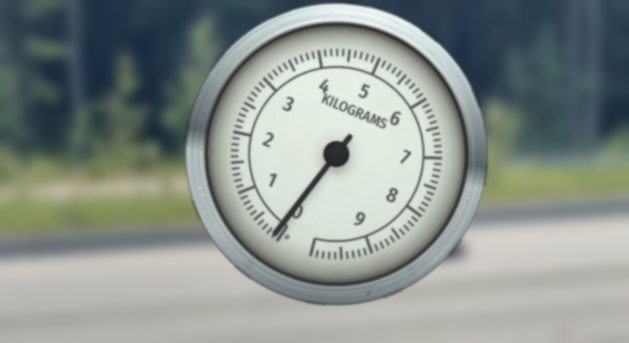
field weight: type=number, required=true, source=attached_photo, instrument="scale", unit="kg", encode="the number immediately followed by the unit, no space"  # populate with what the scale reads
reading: 0.1kg
